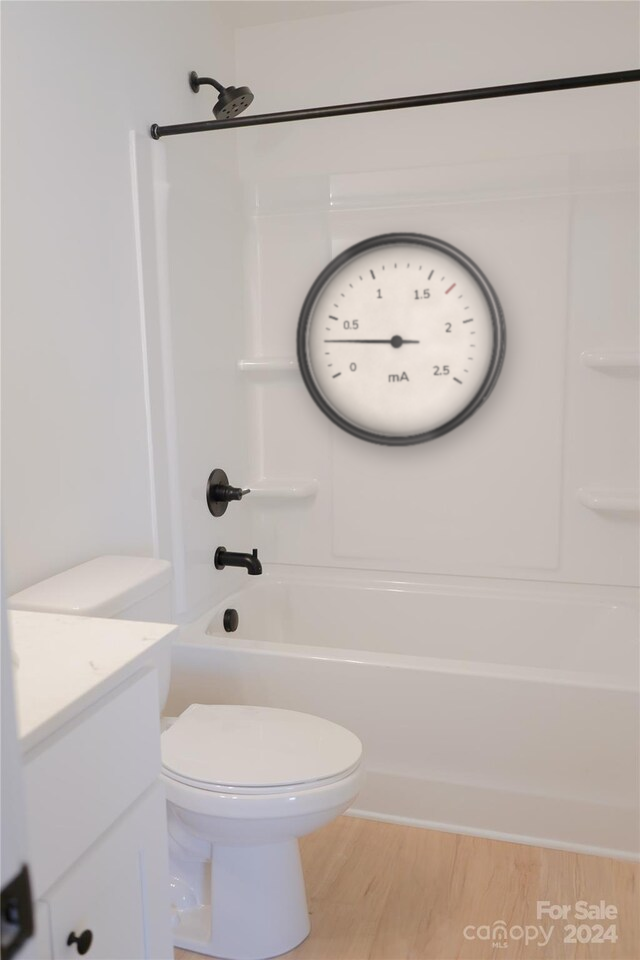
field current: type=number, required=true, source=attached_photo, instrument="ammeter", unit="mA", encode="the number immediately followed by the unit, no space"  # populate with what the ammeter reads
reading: 0.3mA
